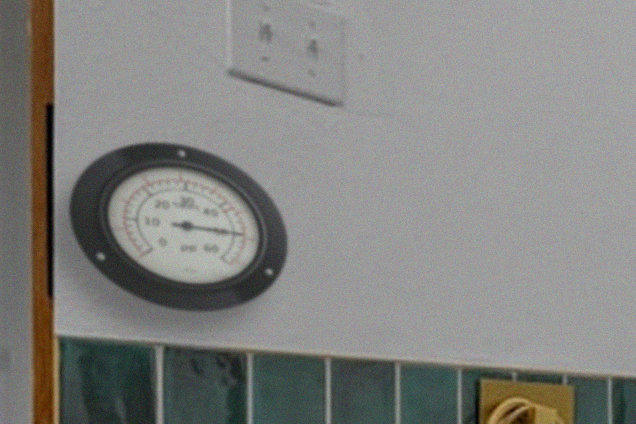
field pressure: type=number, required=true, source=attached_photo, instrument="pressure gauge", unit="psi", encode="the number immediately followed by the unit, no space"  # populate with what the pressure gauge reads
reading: 50psi
